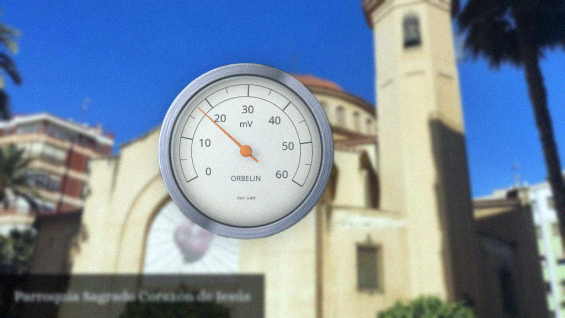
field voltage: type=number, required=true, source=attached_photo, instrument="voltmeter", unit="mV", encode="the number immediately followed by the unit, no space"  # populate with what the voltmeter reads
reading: 17.5mV
